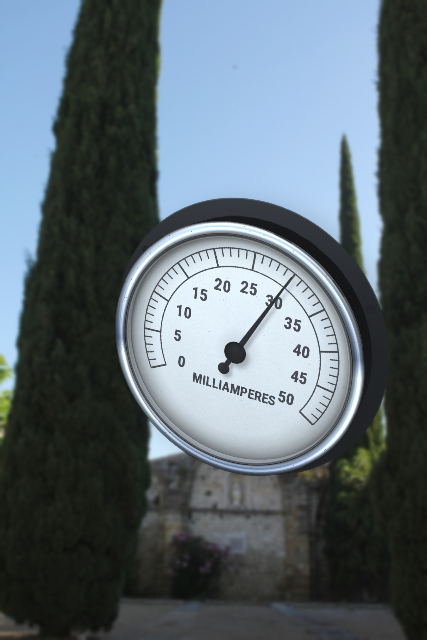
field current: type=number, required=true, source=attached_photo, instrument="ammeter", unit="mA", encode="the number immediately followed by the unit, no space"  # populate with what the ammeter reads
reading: 30mA
